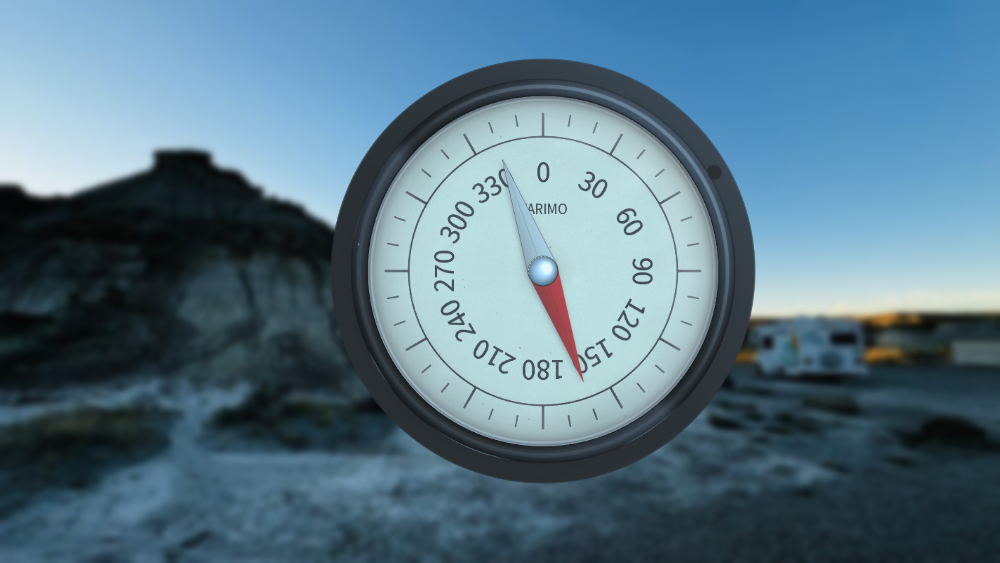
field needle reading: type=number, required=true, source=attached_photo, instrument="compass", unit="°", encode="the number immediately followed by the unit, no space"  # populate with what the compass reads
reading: 160°
